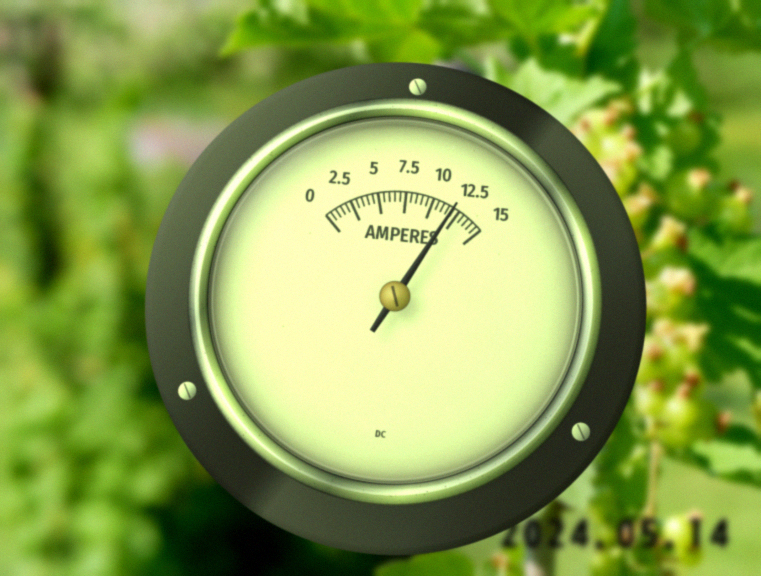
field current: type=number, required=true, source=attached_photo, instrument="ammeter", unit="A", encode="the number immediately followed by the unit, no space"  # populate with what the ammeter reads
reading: 12A
